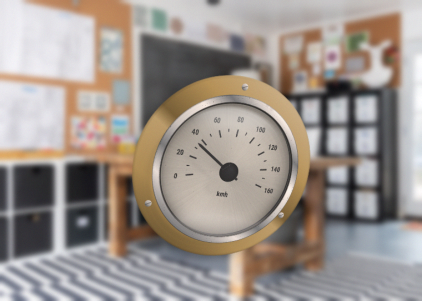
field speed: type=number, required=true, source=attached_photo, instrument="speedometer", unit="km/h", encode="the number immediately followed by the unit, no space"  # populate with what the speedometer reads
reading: 35km/h
